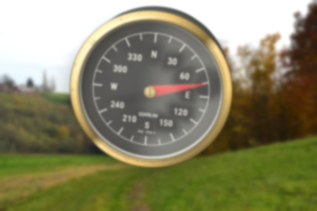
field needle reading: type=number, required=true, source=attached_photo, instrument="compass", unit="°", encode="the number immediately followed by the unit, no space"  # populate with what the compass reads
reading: 75°
